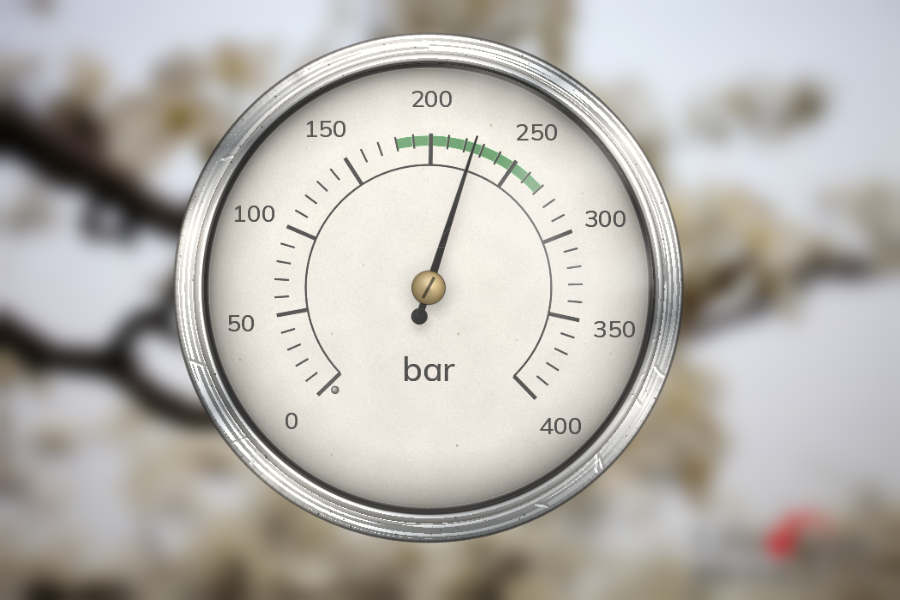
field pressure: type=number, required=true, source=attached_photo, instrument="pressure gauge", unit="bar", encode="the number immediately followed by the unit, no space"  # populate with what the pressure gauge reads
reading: 225bar
